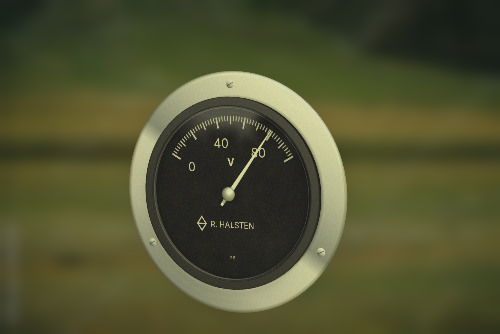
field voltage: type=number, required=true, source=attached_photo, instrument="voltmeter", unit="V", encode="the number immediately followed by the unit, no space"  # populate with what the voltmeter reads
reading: 80V
